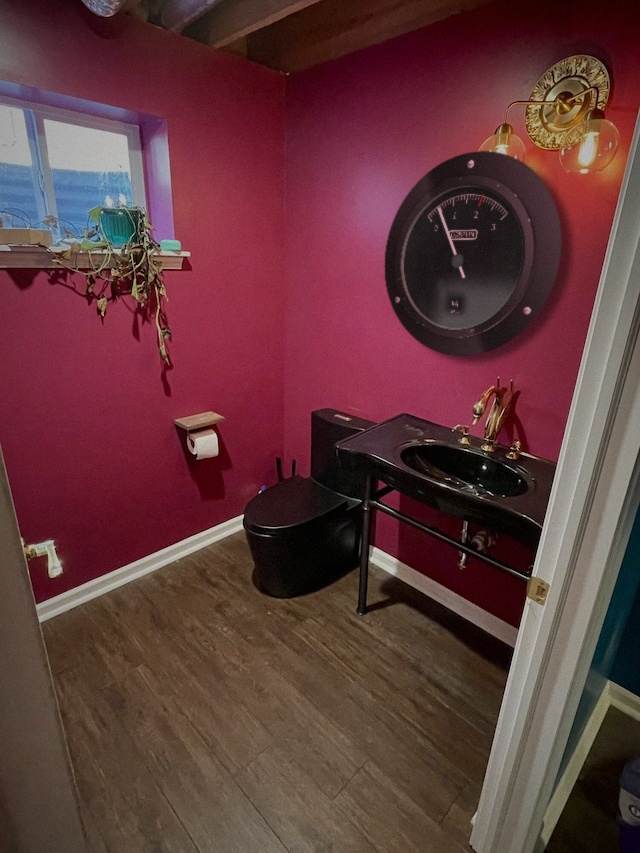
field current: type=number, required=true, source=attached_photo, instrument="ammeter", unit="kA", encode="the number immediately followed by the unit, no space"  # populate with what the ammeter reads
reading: 0.5kA
